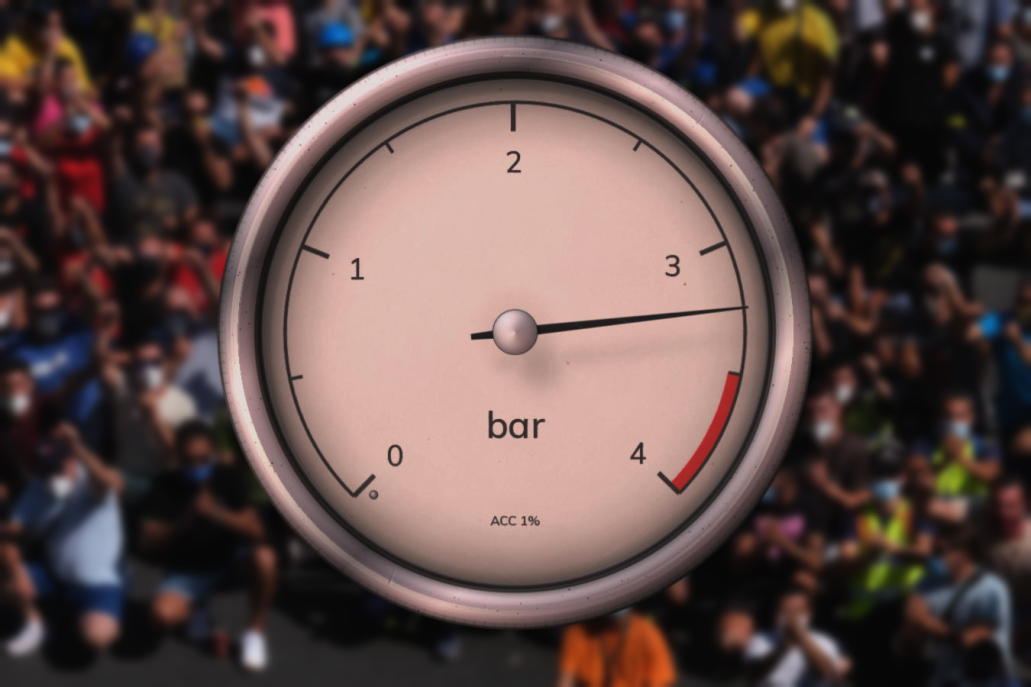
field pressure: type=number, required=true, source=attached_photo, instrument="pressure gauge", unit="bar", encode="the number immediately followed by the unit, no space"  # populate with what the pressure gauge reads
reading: 3.25bar
